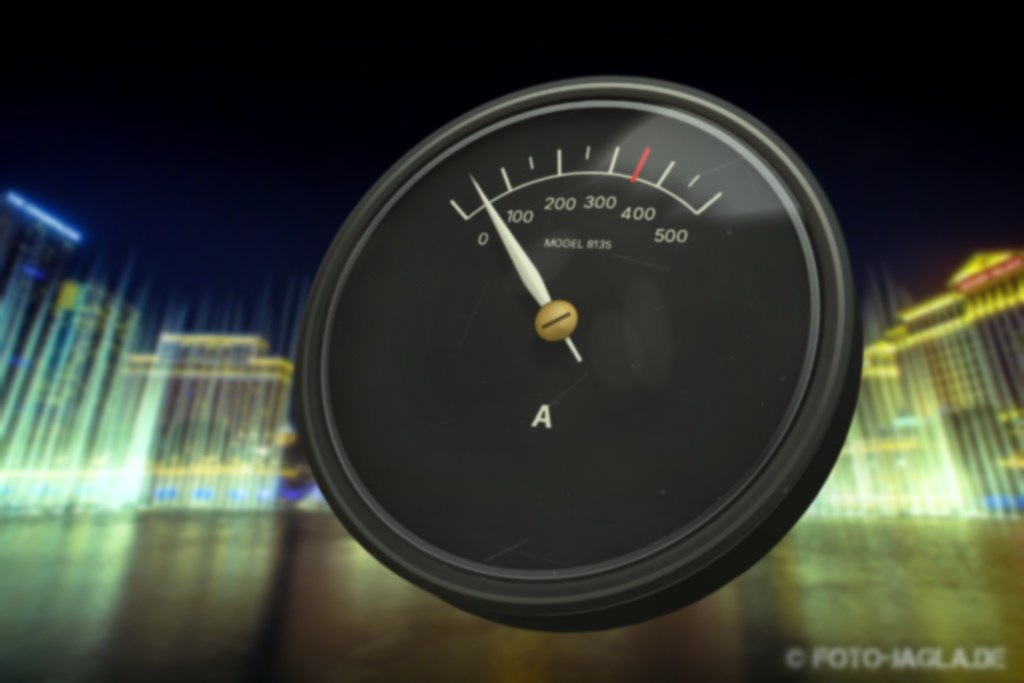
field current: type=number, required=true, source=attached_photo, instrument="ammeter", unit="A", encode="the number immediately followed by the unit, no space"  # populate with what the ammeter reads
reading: 50A
